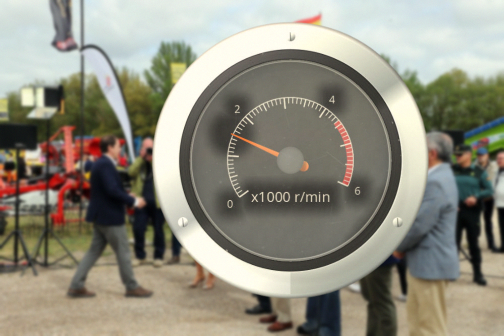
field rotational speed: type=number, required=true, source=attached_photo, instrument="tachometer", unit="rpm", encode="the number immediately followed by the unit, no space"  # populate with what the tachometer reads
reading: 1500rpm
